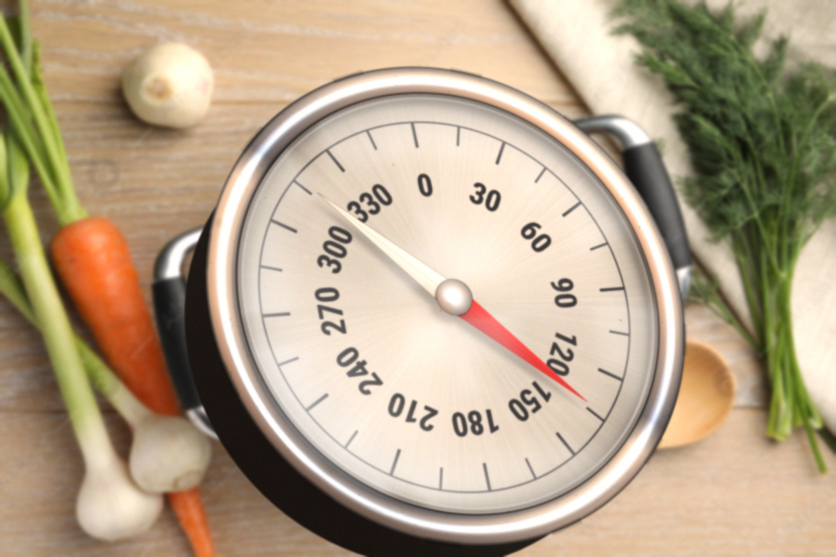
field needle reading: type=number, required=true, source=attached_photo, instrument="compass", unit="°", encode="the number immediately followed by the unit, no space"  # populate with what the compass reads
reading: 135°
